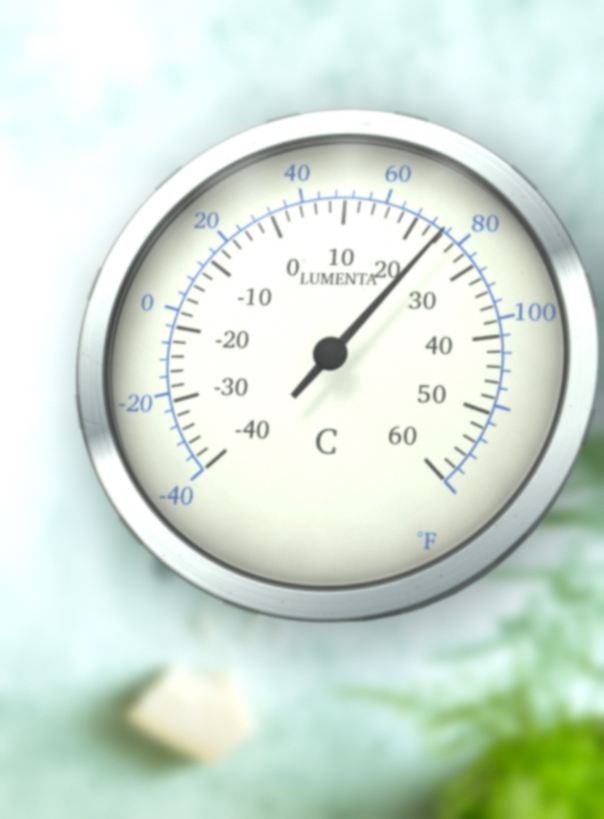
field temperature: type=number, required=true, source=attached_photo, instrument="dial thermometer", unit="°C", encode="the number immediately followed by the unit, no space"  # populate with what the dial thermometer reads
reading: 24°C
